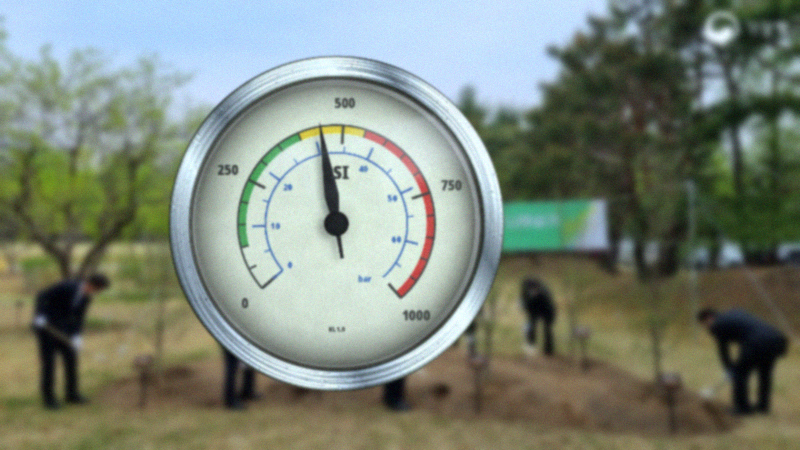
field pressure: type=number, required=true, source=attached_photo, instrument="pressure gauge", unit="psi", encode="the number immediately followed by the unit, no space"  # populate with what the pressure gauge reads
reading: 450psi
